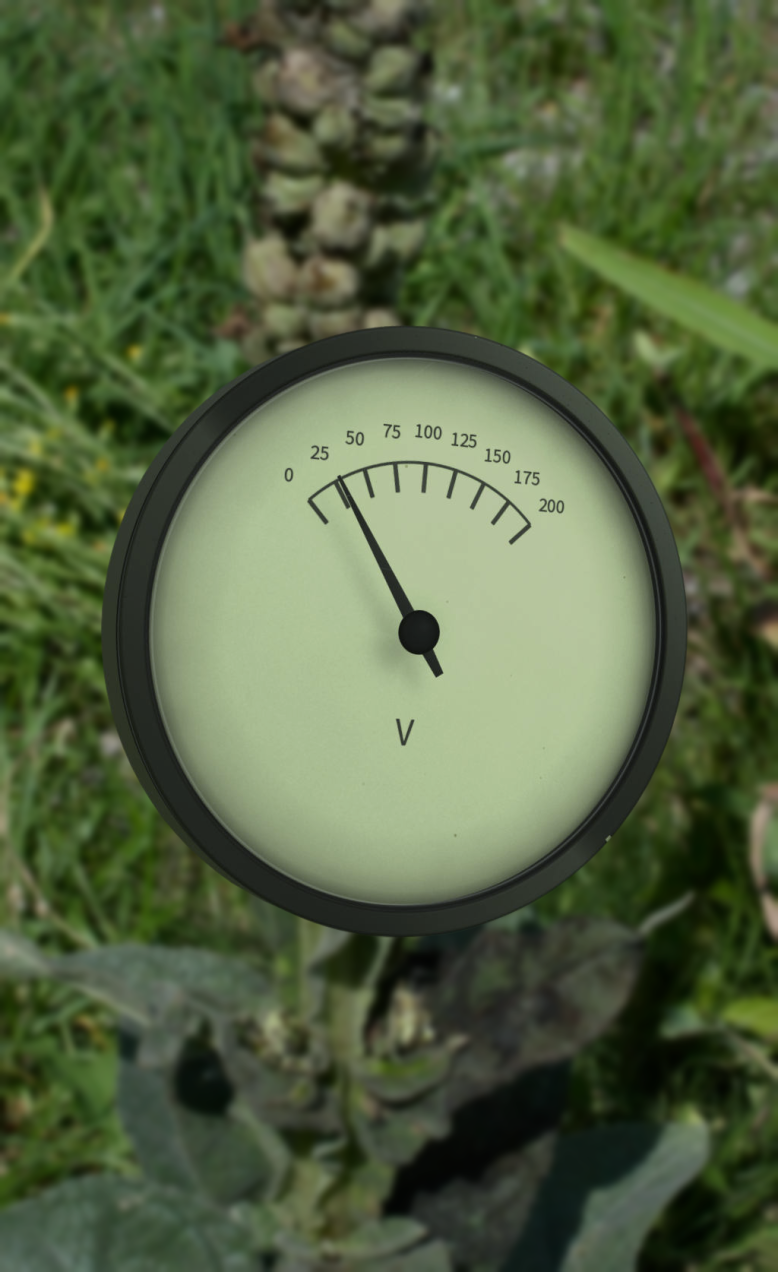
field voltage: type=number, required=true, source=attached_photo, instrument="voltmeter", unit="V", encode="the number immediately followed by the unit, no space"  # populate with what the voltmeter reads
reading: 25V
